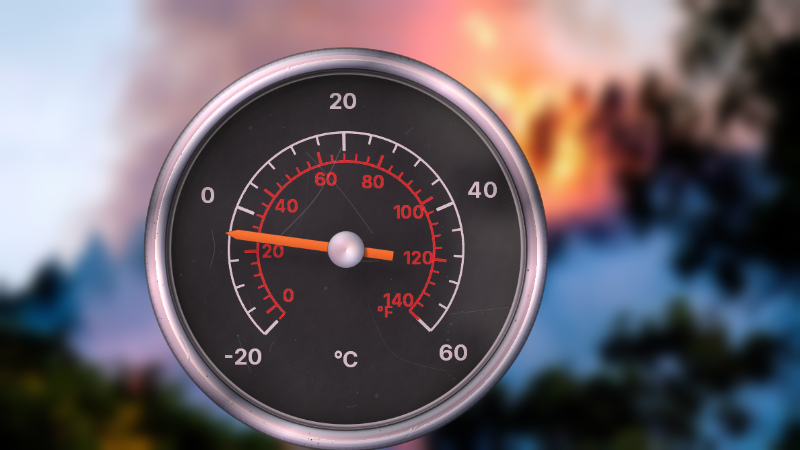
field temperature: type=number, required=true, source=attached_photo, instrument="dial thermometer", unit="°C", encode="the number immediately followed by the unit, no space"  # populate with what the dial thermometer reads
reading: -4°C
